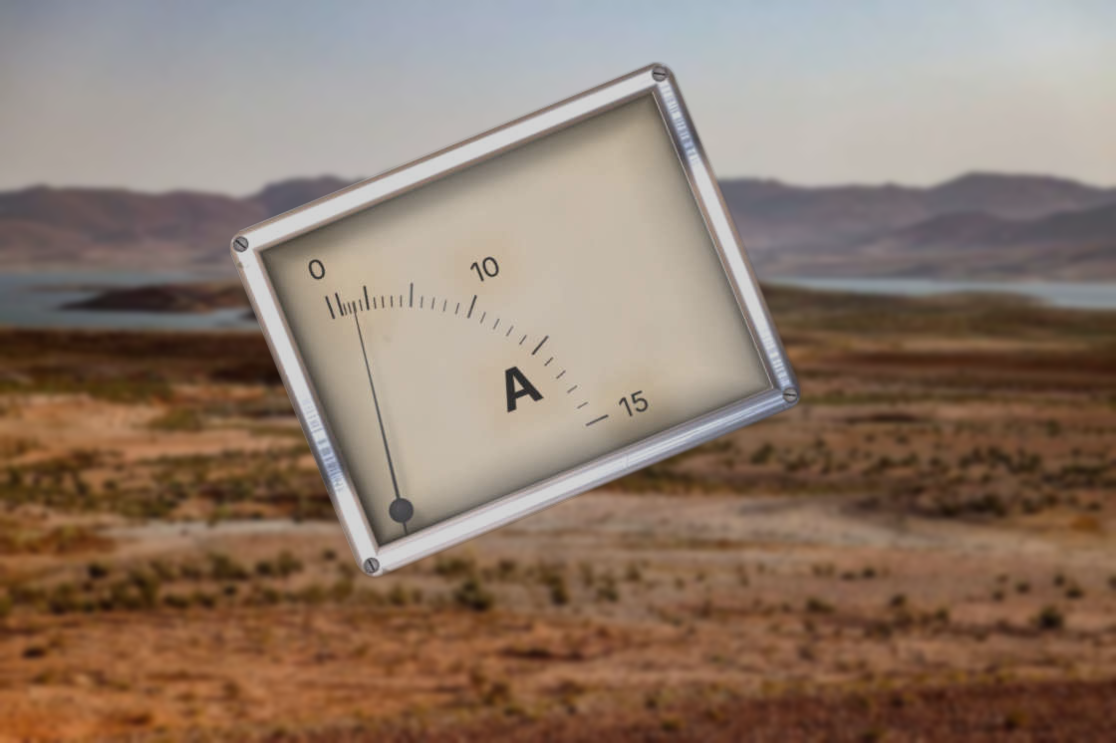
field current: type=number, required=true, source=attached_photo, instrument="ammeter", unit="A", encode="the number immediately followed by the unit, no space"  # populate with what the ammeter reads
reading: 4A
